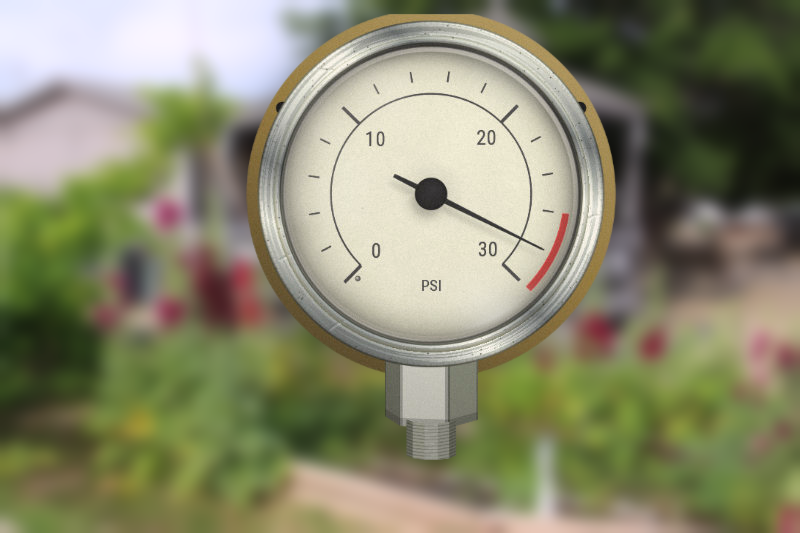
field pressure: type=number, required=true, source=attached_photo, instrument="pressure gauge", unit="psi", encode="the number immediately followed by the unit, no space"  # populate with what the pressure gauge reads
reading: 28psi
